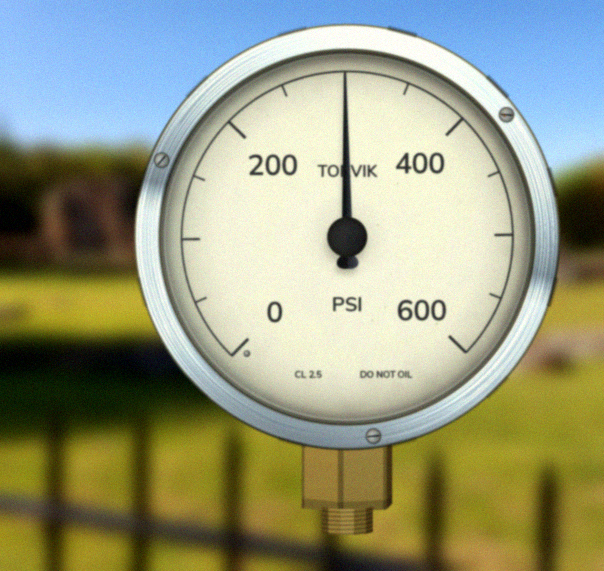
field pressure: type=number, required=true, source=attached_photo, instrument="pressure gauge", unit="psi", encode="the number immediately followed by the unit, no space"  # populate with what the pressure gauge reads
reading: 300psi
